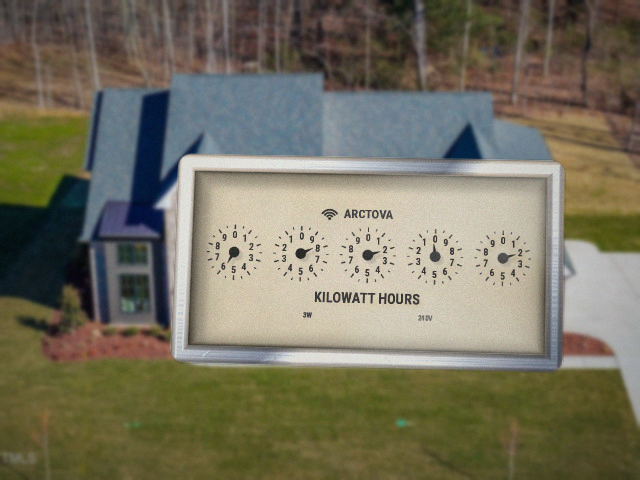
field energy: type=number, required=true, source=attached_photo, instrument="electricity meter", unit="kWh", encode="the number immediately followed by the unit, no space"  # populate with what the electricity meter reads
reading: 58202kWh
